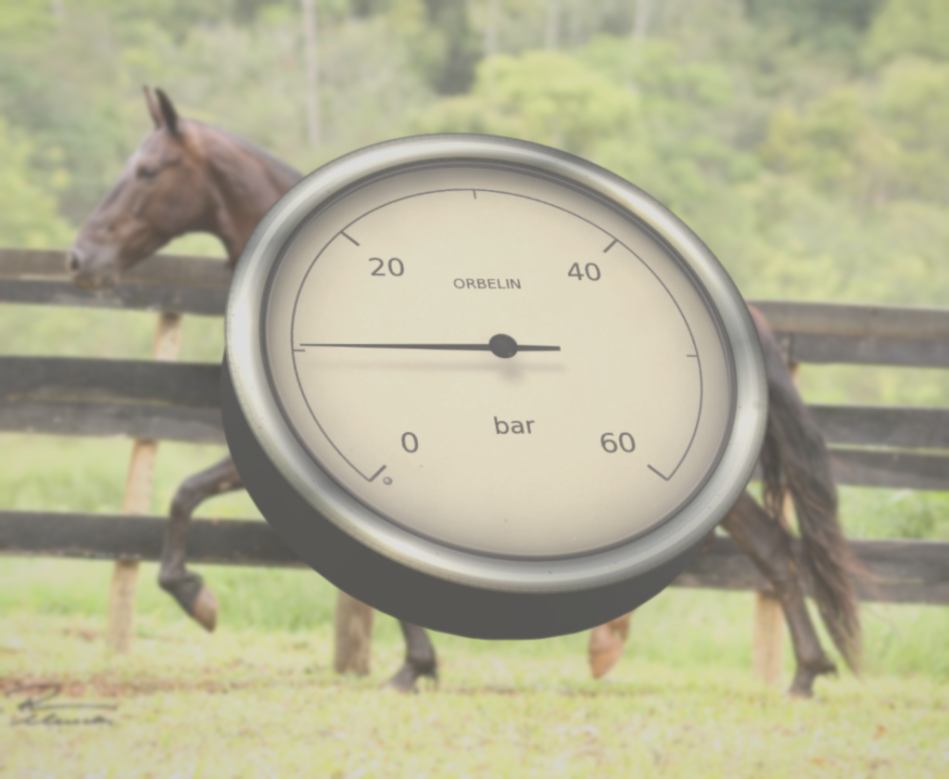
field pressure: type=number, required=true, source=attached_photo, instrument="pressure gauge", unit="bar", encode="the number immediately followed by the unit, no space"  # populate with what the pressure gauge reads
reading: 10bar
